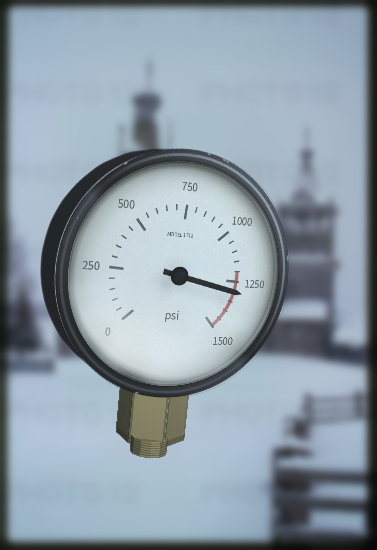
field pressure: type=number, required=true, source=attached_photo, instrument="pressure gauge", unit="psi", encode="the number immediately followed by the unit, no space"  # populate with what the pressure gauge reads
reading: 1300psi
